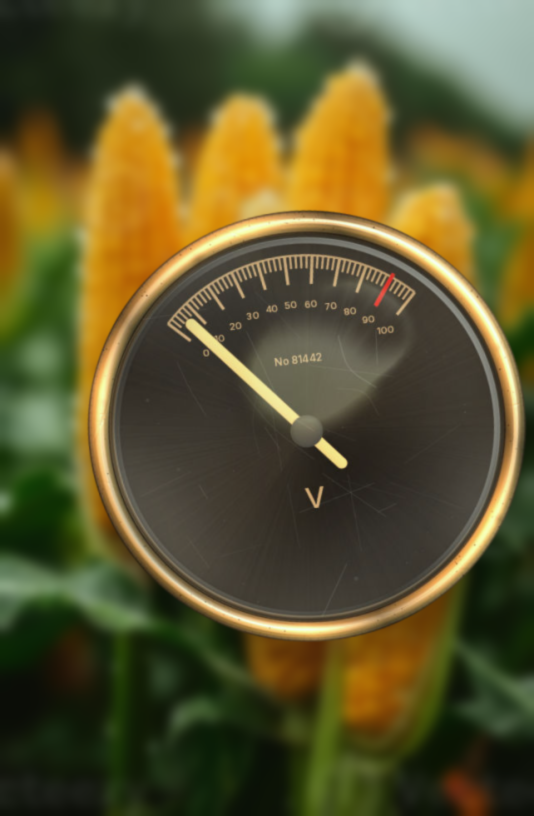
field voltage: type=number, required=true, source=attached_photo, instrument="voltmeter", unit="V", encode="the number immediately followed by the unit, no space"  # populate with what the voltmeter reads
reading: 6V
